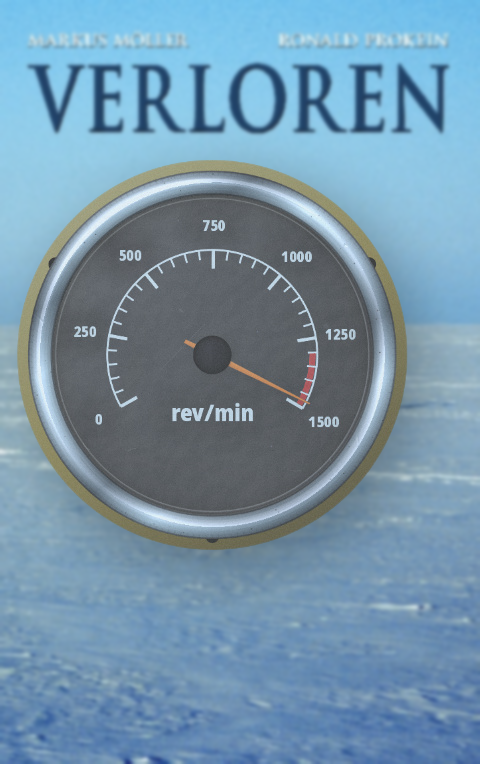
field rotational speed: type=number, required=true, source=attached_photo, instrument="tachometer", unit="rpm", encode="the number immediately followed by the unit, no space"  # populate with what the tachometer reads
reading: 1475rpm
